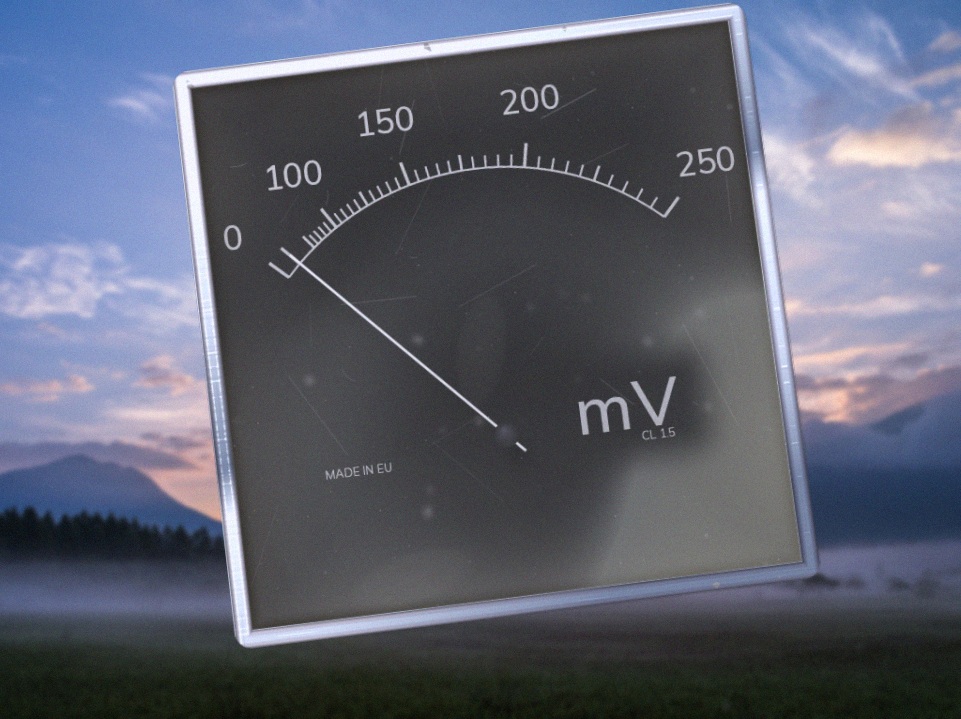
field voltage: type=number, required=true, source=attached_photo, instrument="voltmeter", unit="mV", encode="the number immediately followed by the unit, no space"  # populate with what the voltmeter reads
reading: 50mV
